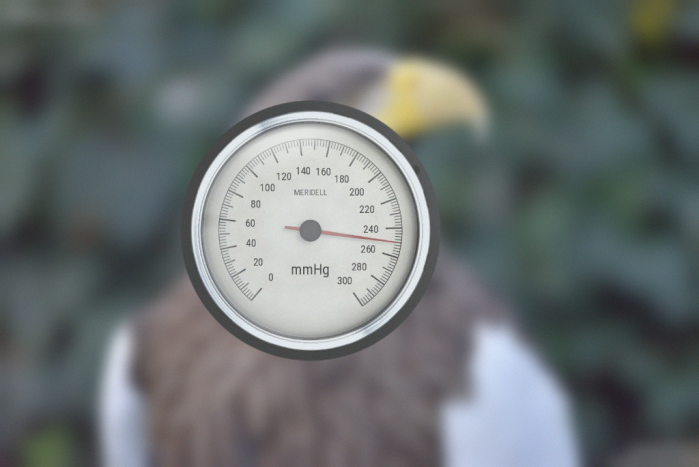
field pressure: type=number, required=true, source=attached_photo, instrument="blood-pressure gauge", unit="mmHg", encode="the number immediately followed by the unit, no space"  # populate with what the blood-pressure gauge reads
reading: 250mmHg
